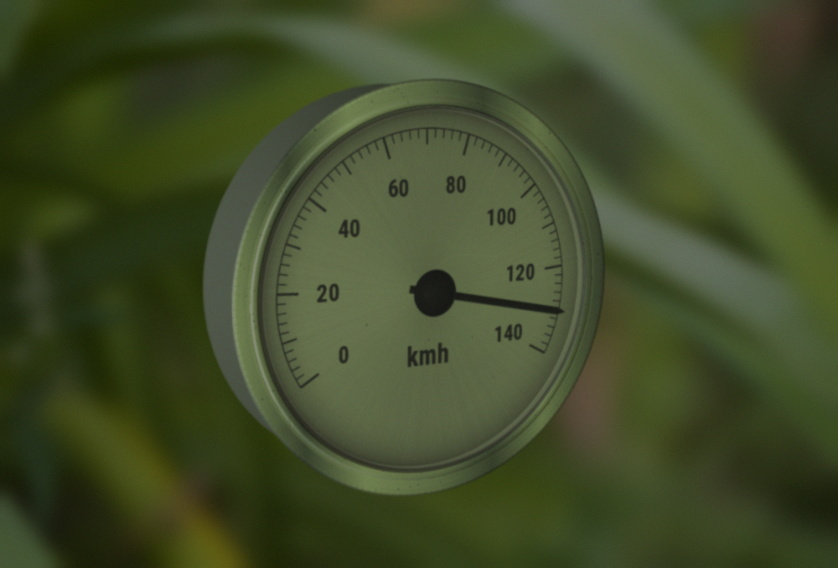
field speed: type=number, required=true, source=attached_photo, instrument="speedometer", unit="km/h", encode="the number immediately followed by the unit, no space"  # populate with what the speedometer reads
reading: 130km/h
